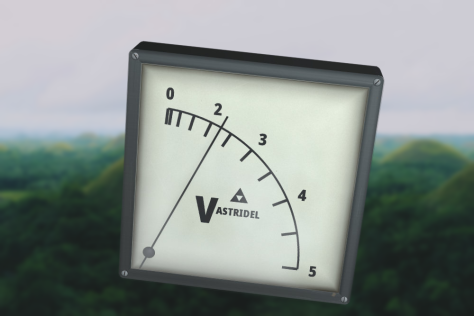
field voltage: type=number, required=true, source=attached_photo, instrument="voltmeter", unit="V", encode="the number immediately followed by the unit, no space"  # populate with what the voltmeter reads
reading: 2.25V
